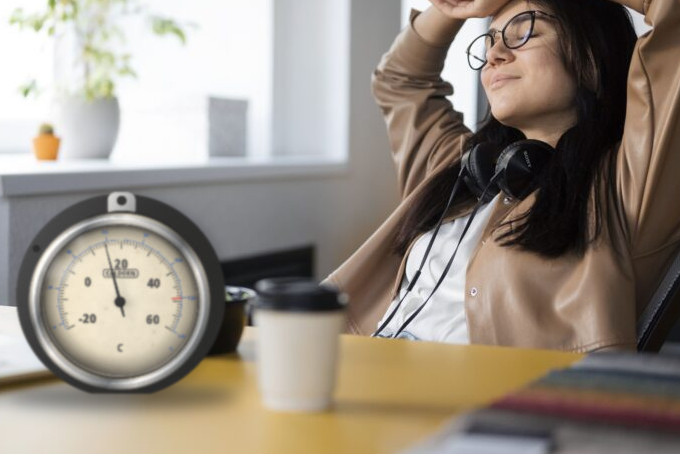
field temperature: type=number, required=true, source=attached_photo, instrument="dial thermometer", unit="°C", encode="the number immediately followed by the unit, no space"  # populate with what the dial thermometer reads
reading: 15°C
